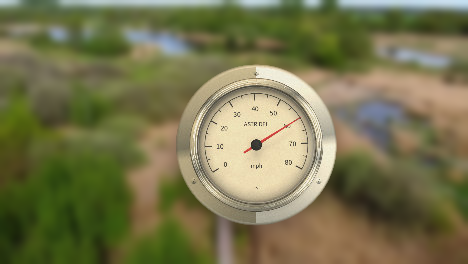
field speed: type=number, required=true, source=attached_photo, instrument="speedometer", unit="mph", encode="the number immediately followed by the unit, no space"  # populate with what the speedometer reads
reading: 60mph
